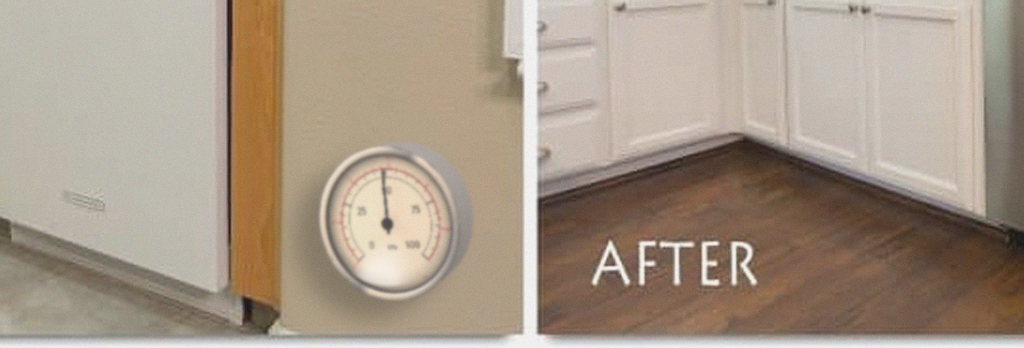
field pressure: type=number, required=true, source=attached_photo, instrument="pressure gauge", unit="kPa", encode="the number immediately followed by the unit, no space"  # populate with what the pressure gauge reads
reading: 50kPa
